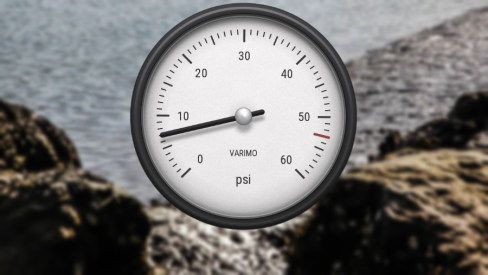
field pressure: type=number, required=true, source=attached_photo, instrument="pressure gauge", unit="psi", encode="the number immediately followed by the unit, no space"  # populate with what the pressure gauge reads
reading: 7psi
